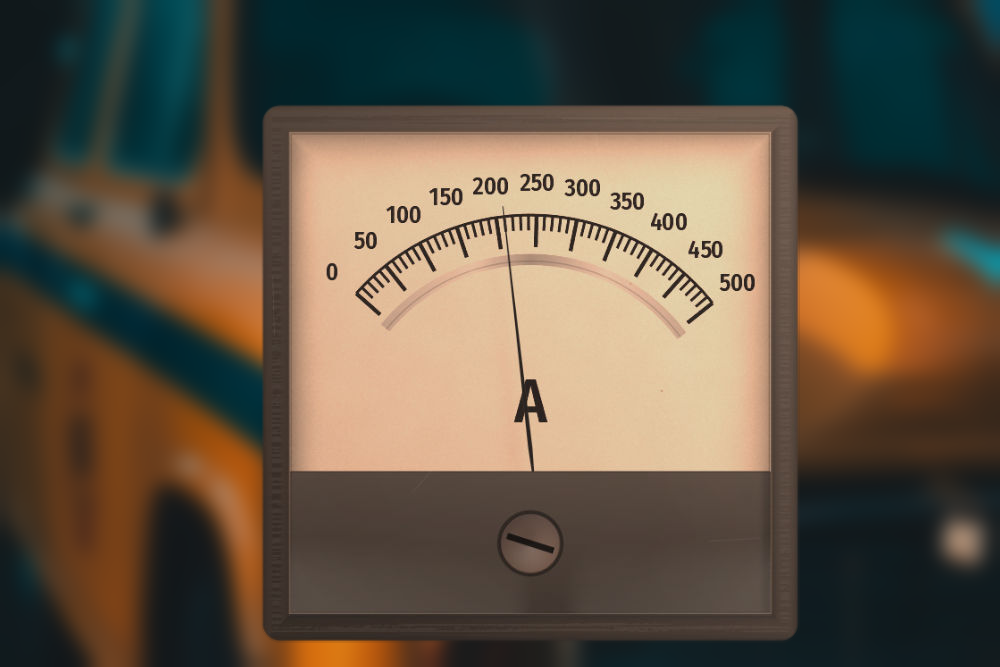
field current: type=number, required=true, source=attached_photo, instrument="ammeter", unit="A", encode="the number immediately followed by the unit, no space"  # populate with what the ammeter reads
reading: 210A
